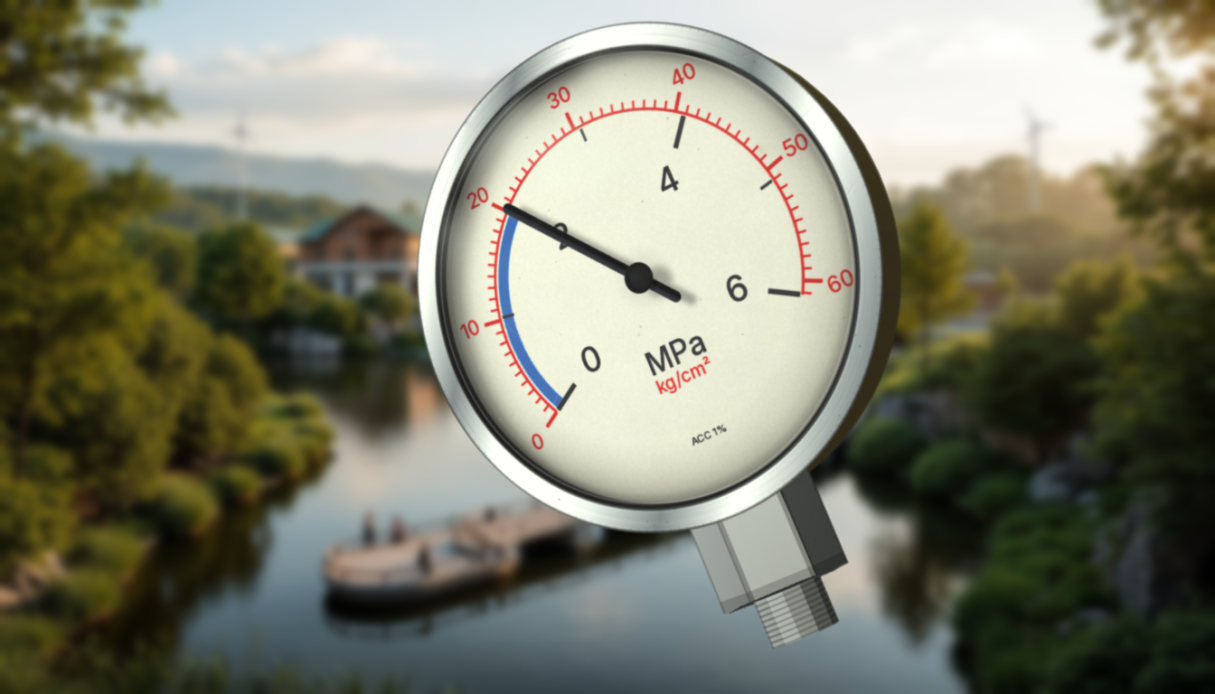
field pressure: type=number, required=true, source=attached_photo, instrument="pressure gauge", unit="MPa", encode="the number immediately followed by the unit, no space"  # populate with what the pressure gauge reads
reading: 2MPa
